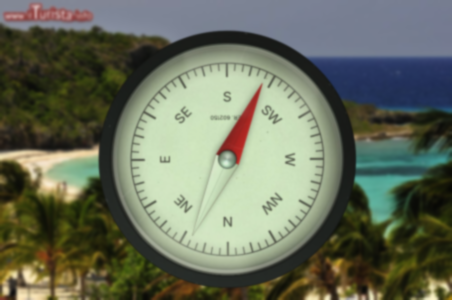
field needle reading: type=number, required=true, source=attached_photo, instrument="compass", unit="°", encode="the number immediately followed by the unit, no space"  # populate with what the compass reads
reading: 205°
